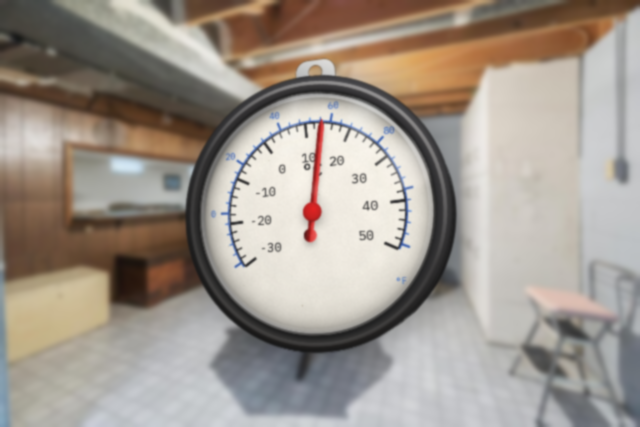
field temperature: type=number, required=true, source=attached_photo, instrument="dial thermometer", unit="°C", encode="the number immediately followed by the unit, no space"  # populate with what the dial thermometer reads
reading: 14°C
